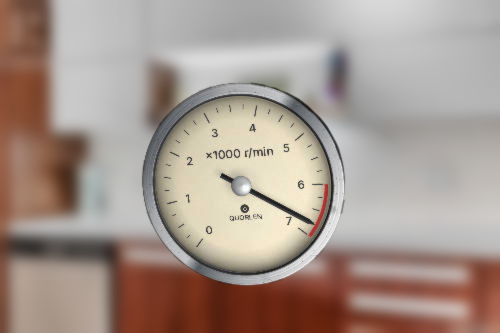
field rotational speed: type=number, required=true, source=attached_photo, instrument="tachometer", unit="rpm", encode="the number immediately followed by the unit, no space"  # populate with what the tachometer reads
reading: 6750rpm
